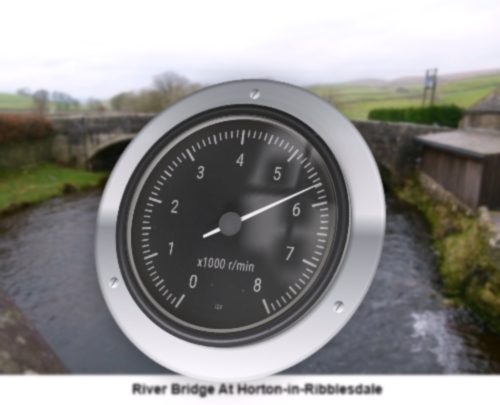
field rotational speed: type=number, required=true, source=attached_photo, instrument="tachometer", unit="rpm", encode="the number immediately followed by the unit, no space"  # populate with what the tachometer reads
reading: 5700rpm
